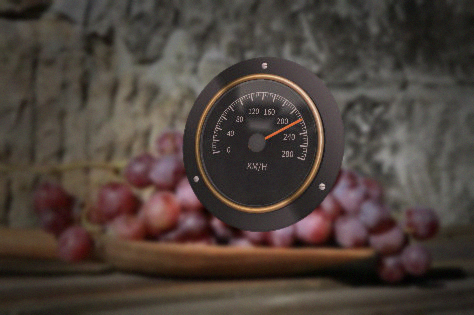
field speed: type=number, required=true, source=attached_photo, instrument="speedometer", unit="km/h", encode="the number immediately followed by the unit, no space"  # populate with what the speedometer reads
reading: 220km/h
